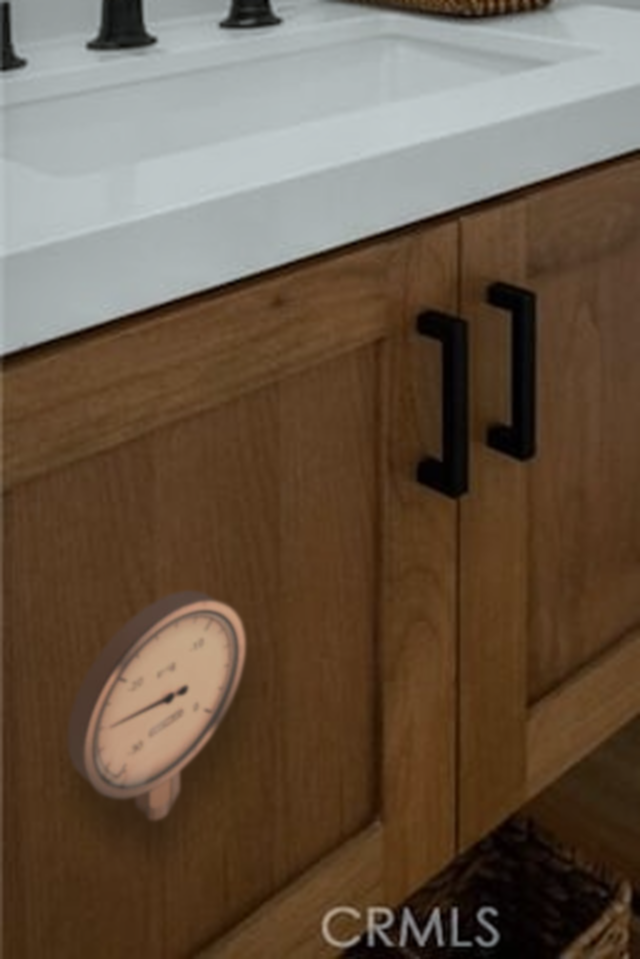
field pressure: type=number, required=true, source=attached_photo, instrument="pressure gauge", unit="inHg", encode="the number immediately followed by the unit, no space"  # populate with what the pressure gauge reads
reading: -24inHg
